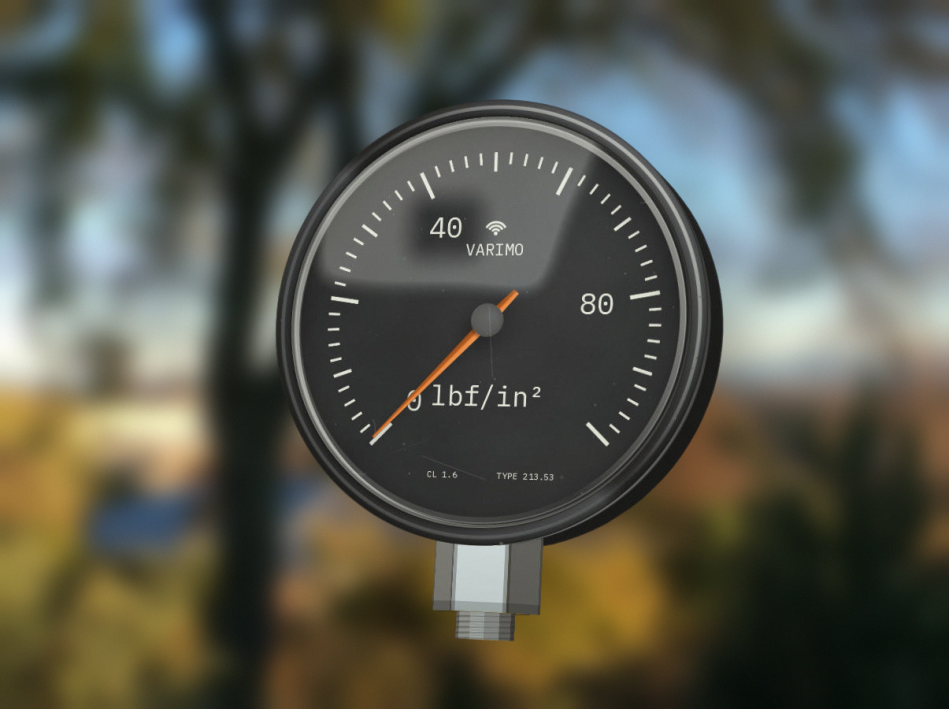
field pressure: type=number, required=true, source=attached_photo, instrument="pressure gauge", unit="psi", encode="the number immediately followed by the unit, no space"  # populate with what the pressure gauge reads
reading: 0psi
